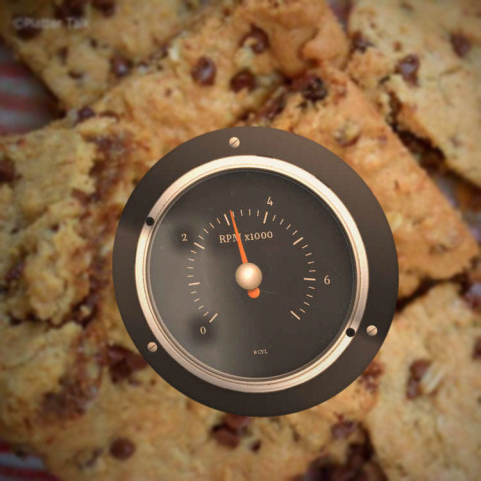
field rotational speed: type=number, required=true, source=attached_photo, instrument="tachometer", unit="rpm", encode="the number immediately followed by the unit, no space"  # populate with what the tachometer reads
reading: 3200rpm
